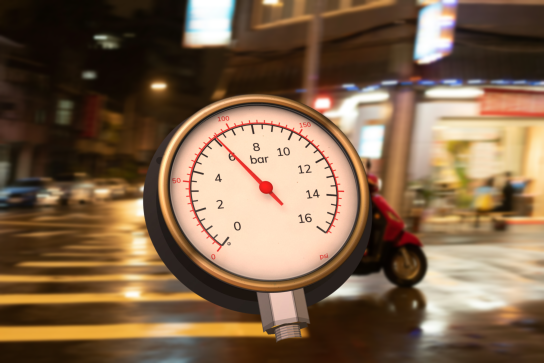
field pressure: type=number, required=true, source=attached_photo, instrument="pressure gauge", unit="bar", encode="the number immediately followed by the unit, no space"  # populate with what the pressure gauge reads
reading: 6bar
